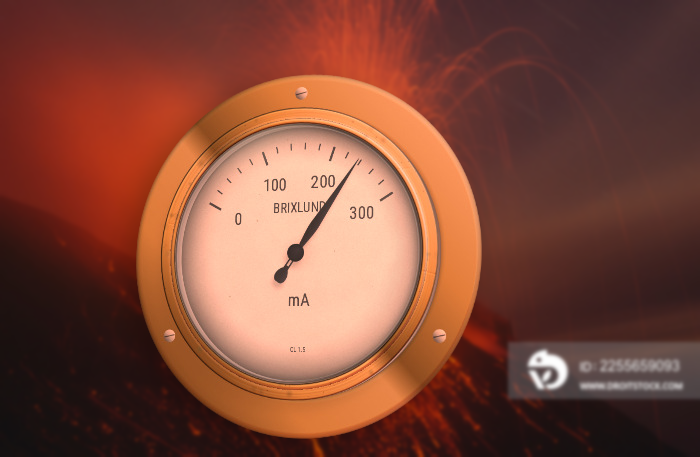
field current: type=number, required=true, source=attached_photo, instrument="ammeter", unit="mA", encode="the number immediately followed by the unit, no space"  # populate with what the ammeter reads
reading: 240mA
